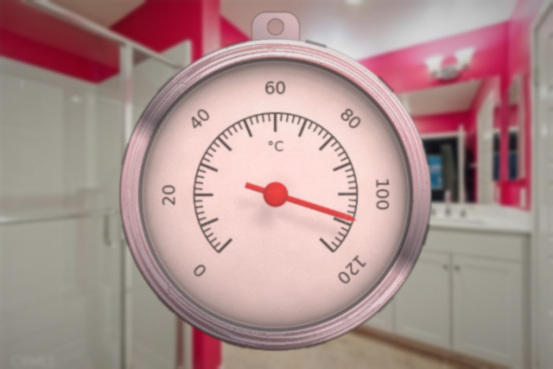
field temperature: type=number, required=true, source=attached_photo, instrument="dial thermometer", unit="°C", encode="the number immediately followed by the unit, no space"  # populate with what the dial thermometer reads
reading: 108°C
